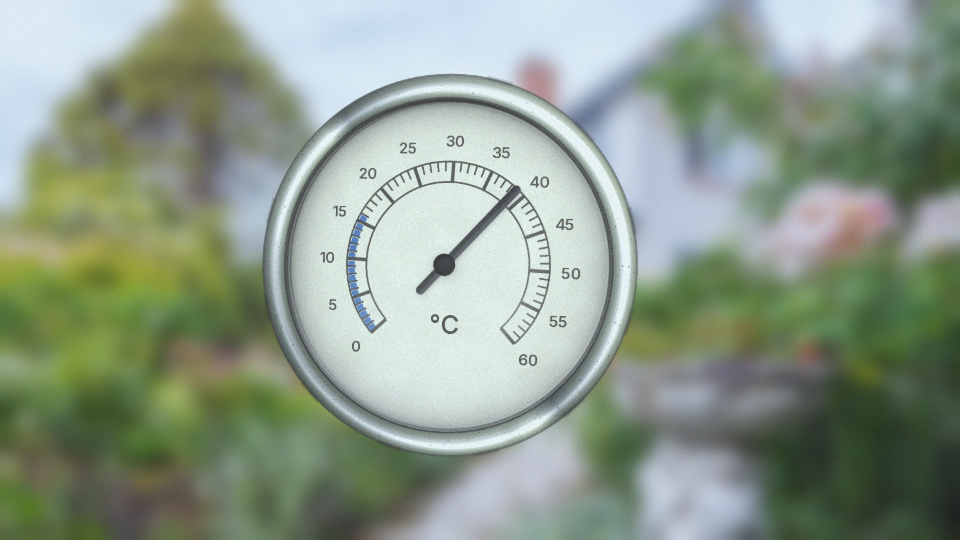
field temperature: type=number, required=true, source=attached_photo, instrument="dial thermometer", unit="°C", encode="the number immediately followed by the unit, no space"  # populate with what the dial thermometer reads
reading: 39°C
